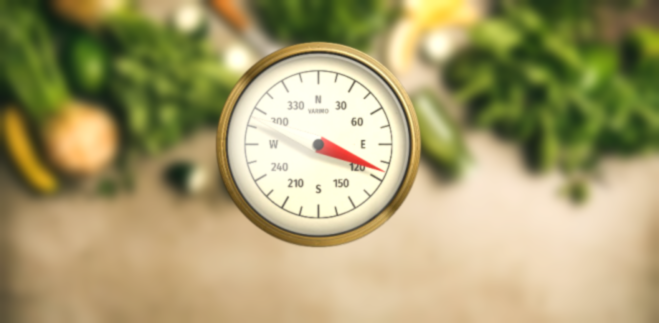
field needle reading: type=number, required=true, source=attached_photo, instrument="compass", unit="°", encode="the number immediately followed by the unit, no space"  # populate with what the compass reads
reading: 112.5°
